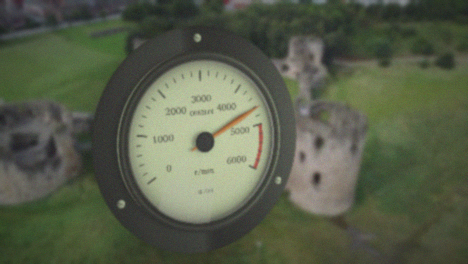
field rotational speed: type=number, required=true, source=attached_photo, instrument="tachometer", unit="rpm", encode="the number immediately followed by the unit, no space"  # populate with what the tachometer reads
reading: 4600rpm
